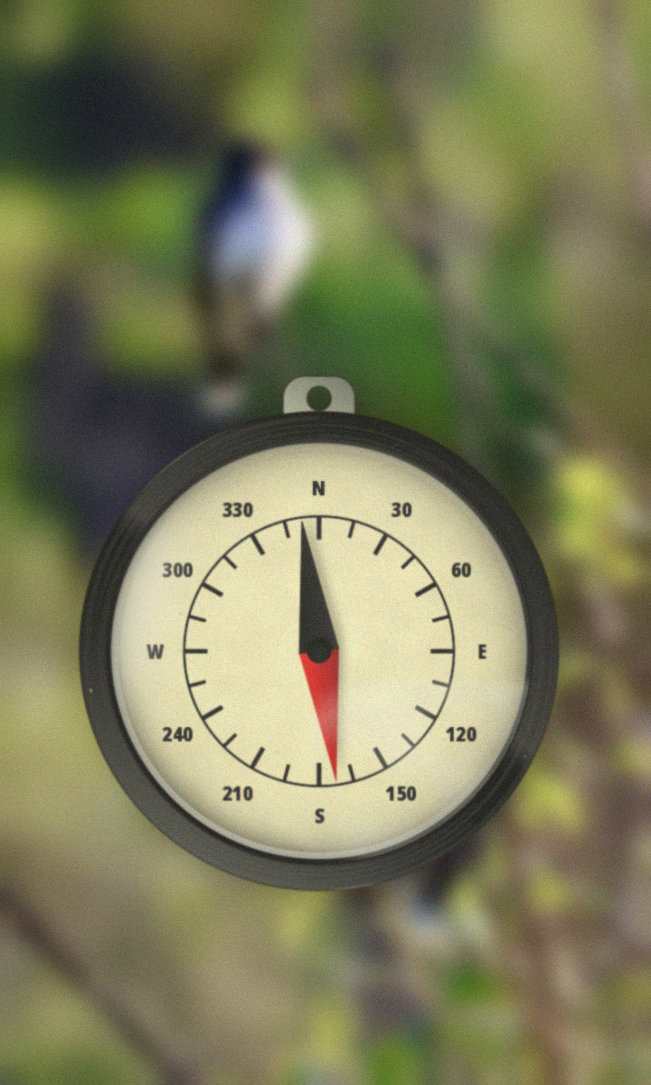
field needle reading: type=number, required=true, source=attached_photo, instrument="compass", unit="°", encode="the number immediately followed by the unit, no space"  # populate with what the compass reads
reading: 172.5°
